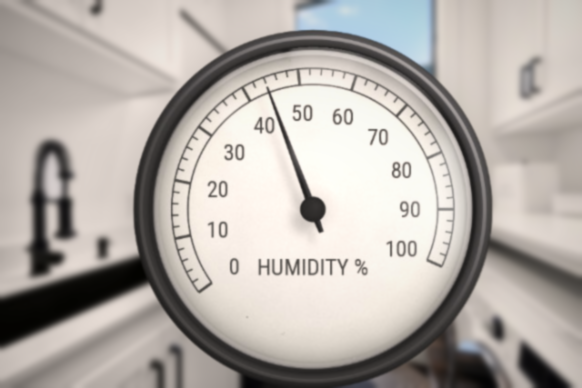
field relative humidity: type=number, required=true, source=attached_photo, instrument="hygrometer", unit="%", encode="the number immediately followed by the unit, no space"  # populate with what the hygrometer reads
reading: 44%
